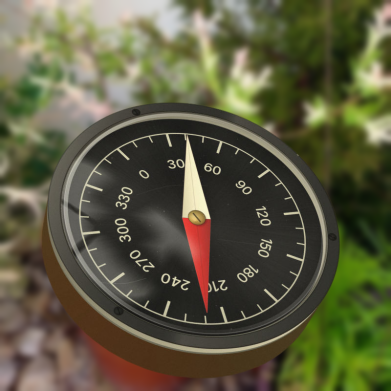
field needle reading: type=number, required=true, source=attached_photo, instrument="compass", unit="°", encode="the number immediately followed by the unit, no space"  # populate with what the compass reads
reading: 220°
